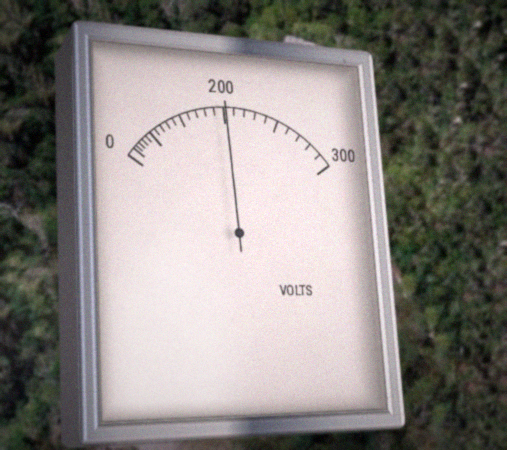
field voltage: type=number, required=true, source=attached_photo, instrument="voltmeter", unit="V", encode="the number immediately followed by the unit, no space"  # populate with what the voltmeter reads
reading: 200V
